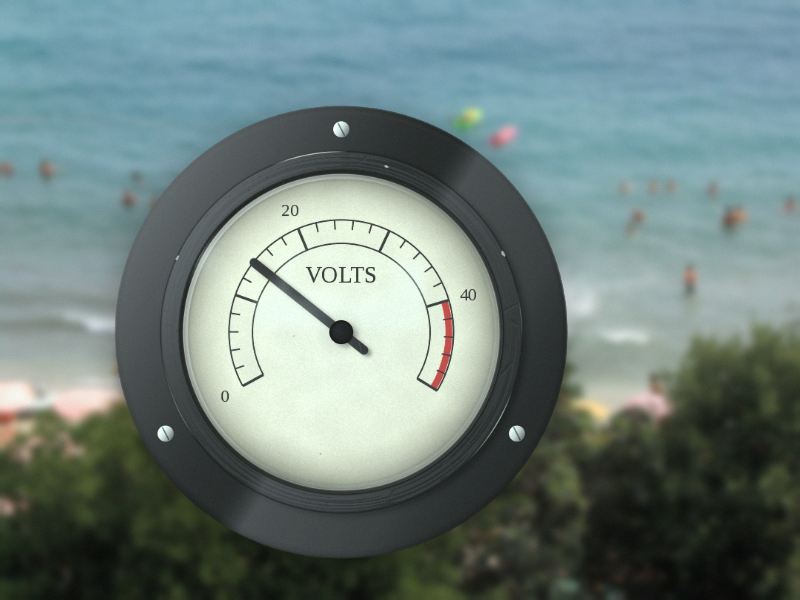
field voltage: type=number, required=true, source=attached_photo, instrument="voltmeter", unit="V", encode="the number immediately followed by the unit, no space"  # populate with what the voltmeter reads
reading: 14V
